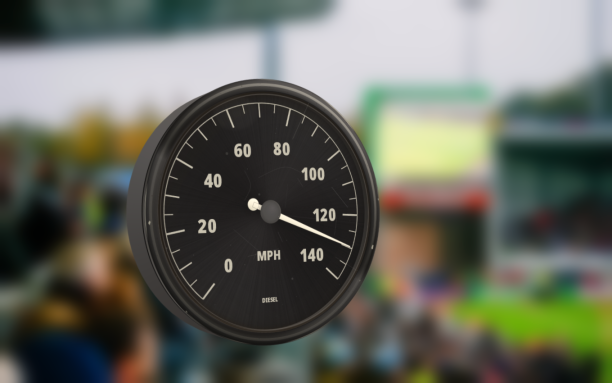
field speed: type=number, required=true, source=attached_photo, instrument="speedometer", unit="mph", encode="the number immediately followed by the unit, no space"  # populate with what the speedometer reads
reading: 130mph
